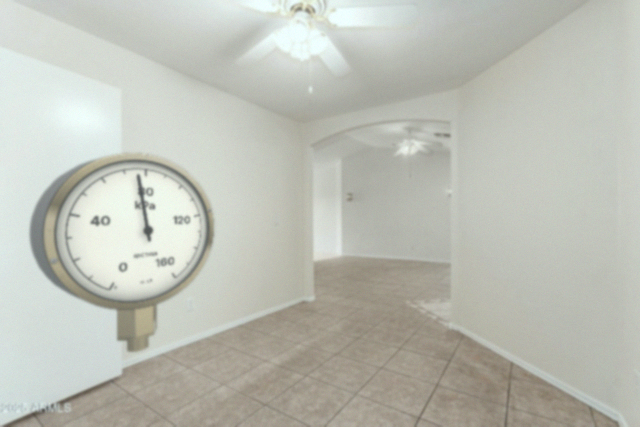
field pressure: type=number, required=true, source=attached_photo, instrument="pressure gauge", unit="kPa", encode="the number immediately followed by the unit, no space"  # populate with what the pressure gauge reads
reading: 75kPa
